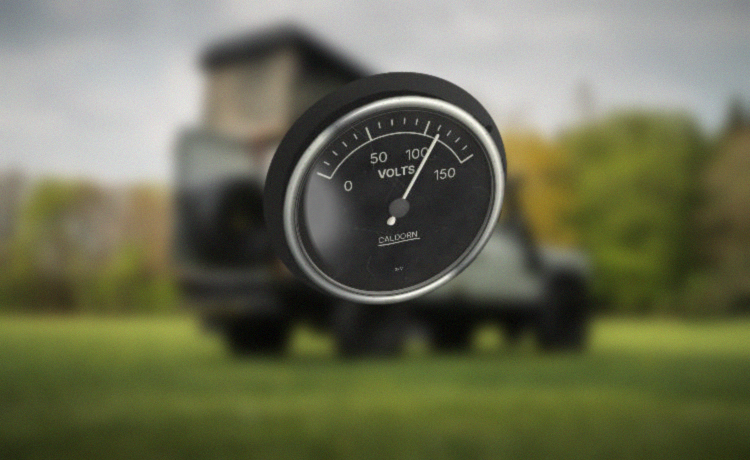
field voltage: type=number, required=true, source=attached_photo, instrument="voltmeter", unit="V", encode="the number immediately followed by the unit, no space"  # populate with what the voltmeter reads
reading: 110V
